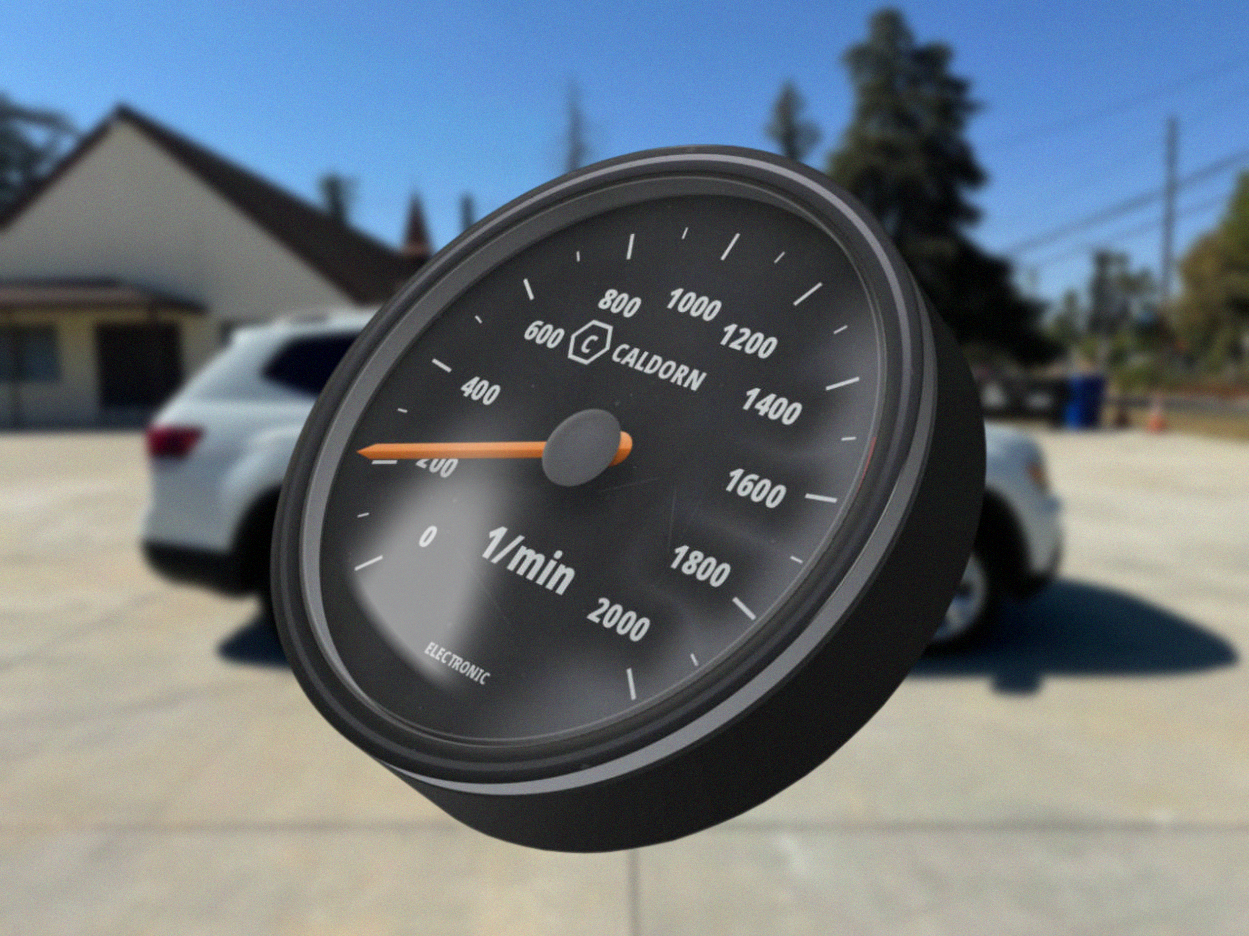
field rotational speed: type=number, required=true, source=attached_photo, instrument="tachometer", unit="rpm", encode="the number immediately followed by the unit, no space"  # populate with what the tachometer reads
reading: 200rpm
